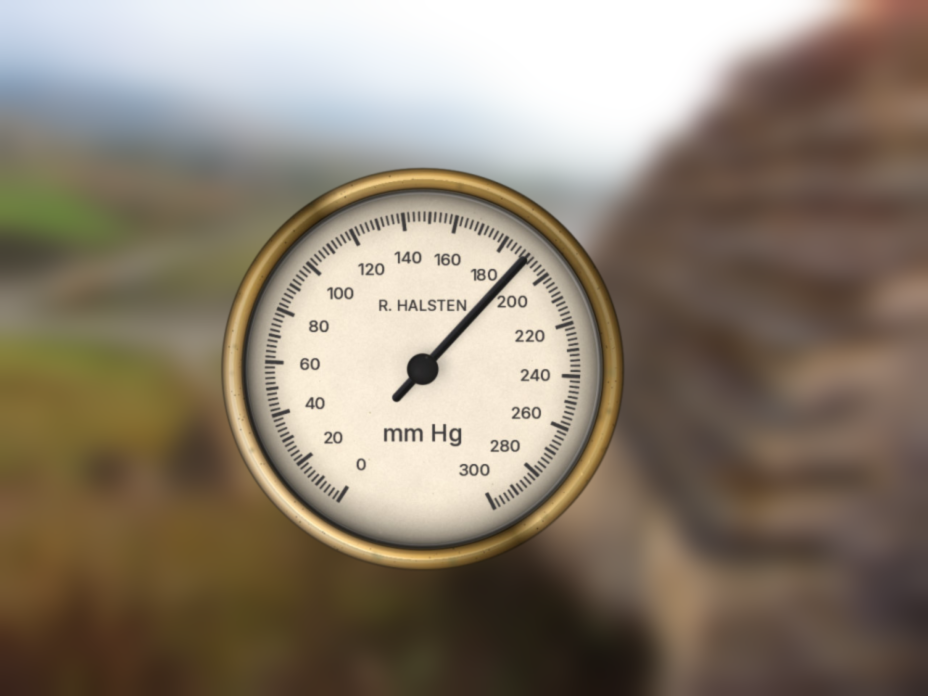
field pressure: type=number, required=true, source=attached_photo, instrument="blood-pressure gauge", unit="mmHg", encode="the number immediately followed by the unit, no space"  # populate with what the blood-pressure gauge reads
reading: 190mmHg
